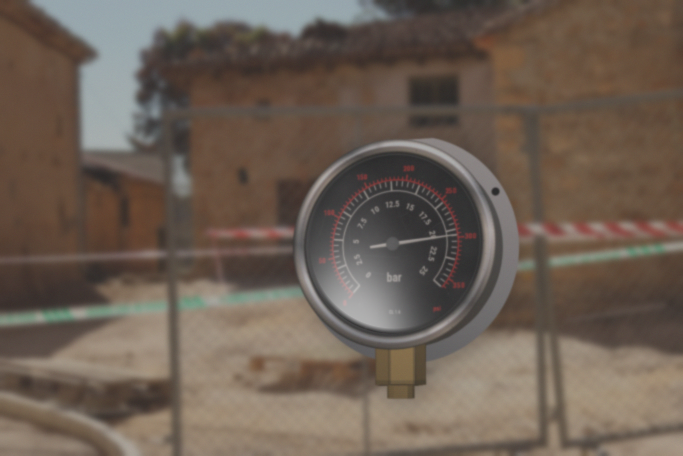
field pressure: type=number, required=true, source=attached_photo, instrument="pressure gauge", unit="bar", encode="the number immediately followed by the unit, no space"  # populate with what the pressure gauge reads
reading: 20.5bar
